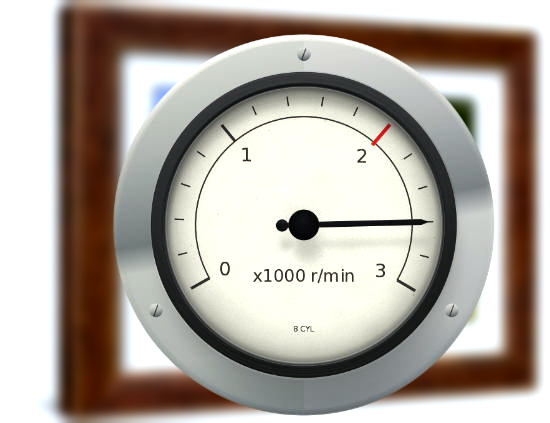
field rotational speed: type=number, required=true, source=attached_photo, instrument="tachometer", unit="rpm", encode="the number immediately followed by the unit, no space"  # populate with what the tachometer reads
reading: 2600rpm
